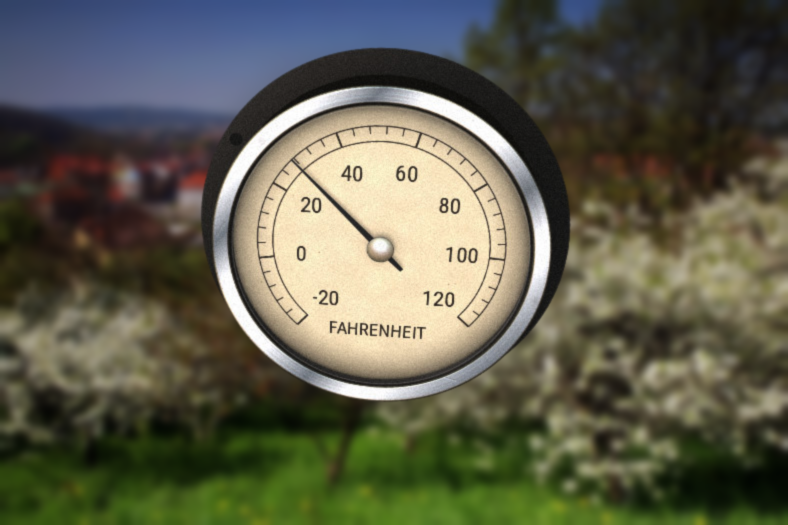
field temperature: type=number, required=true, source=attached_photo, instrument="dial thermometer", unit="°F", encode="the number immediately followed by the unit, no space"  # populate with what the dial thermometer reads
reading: 28°F
